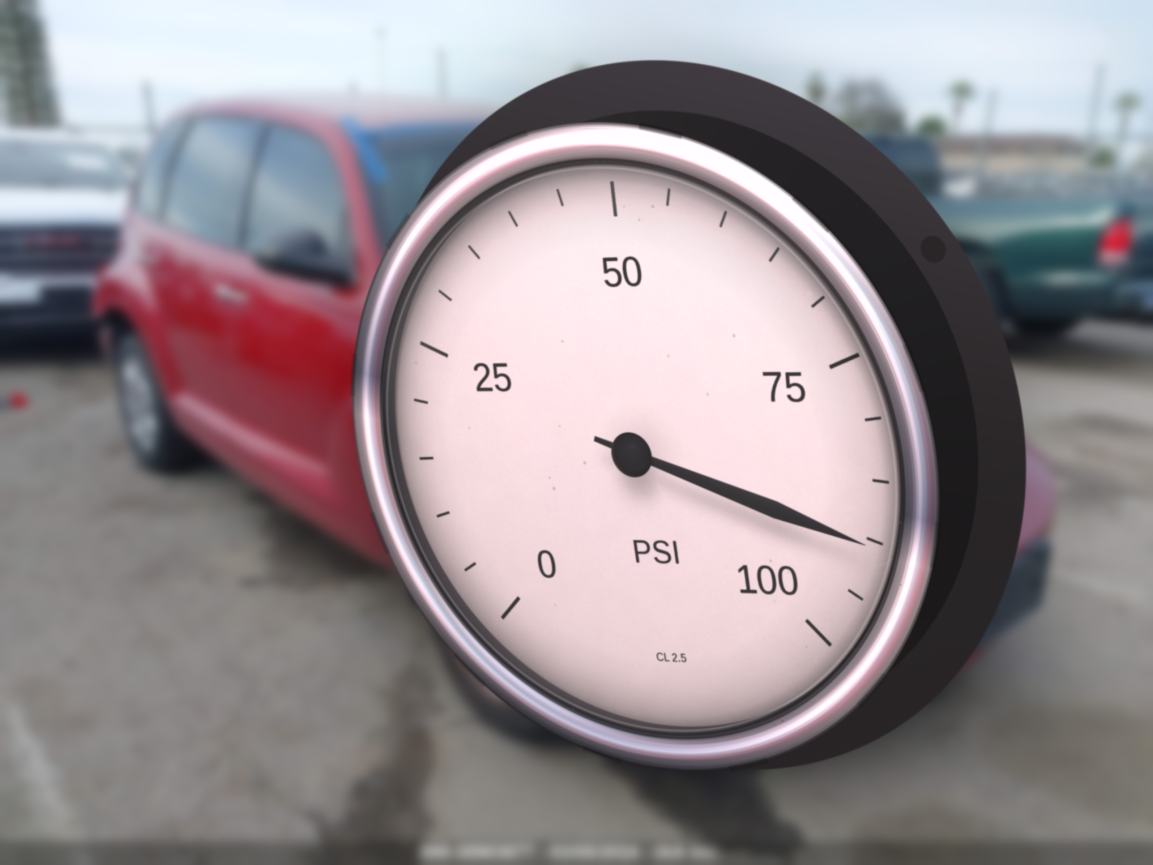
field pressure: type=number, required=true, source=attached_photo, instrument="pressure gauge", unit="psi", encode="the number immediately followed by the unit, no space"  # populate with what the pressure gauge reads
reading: 90psi
